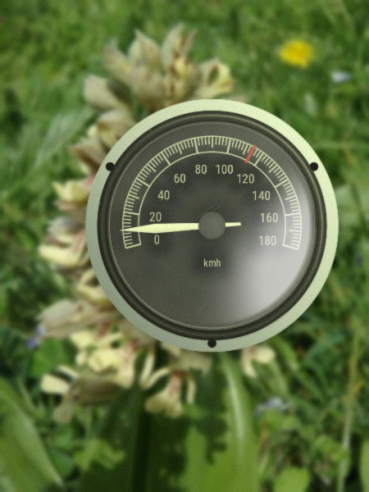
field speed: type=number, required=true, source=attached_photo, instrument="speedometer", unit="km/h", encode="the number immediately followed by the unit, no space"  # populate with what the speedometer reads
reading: 10km/h
